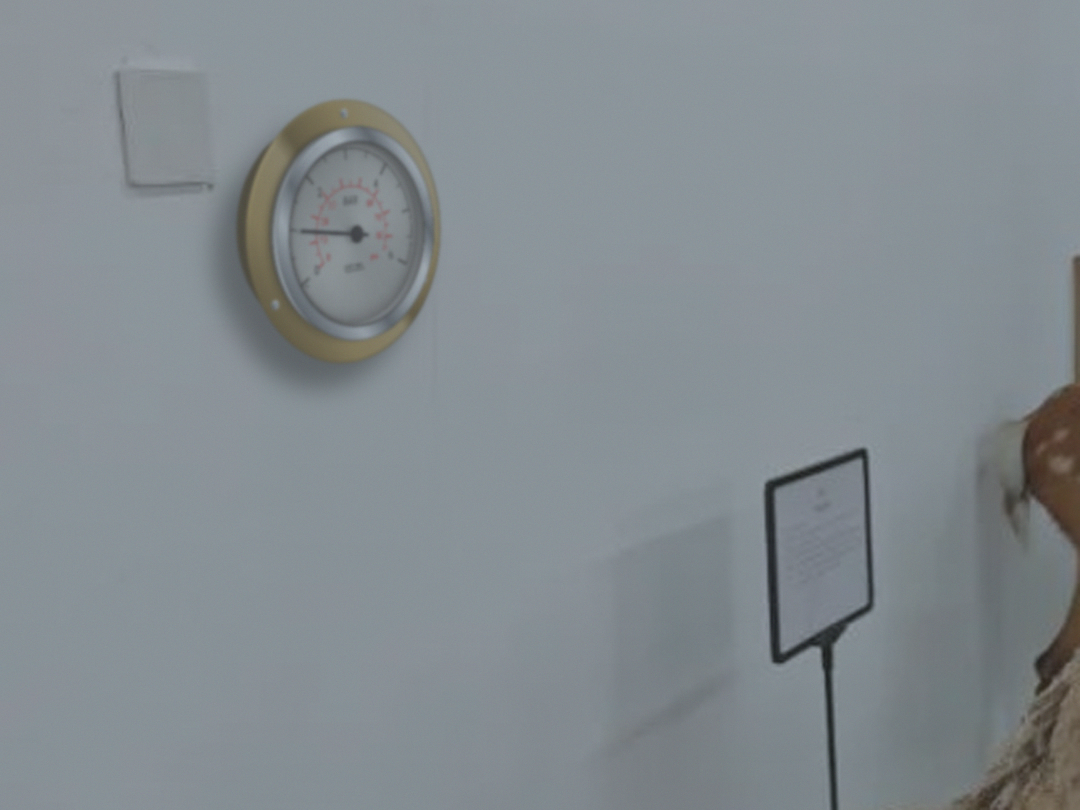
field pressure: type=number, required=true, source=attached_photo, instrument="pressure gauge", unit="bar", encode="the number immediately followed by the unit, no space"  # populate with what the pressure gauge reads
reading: 1bar
